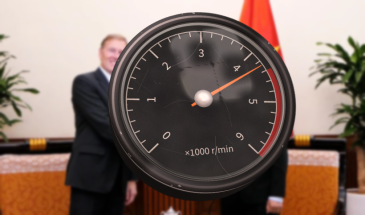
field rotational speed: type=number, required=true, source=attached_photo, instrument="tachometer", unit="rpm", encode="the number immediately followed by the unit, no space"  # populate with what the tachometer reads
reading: 4300rpm
